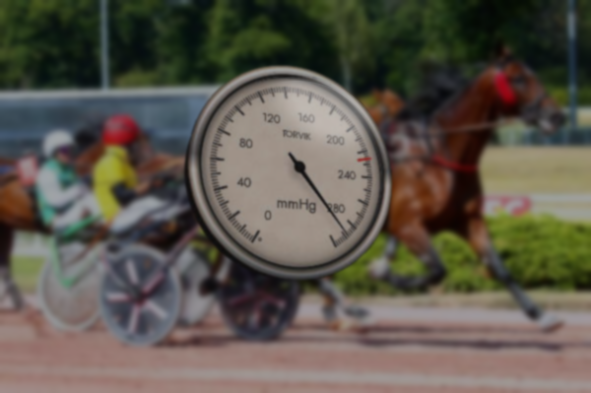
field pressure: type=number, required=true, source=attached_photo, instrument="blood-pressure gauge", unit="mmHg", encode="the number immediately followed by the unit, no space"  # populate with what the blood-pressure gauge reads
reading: 290mmHg
